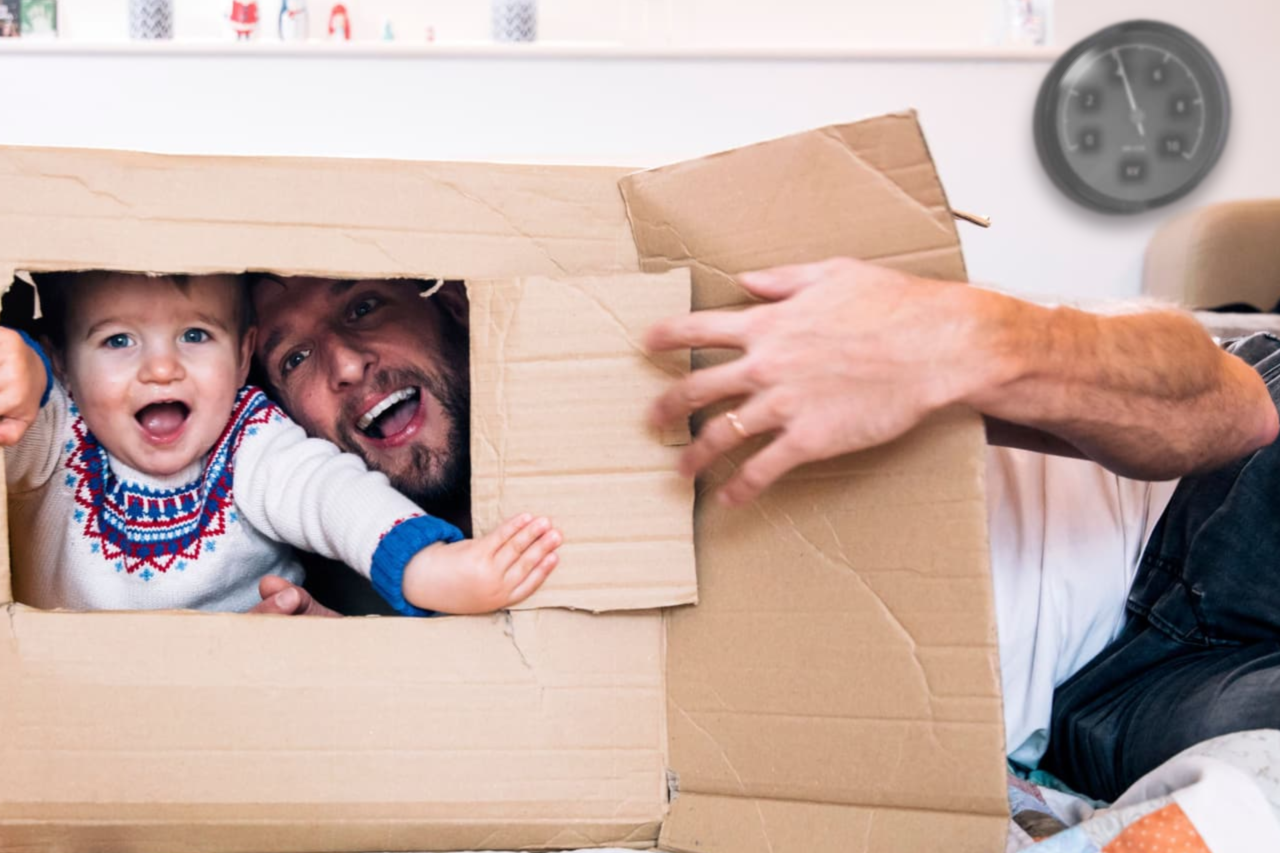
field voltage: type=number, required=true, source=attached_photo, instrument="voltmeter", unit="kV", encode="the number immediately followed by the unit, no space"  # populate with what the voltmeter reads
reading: 4kV
